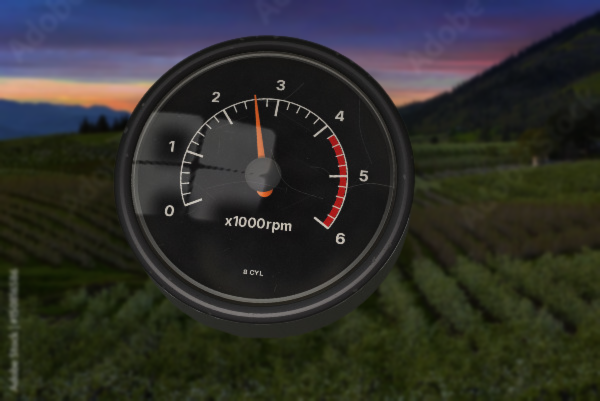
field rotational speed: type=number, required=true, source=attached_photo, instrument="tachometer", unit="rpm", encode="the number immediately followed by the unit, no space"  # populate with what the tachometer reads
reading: 2600rpm
